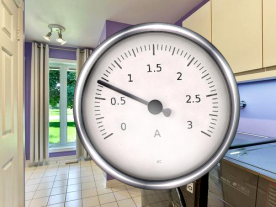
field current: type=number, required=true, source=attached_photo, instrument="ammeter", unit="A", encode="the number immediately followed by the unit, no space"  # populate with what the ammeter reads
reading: 0.7A
